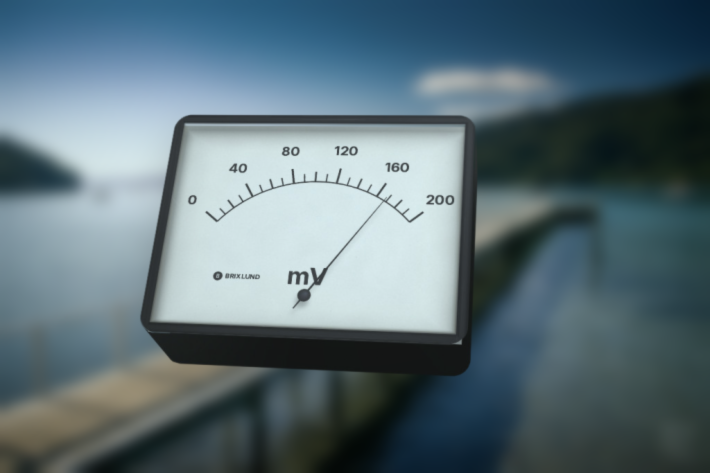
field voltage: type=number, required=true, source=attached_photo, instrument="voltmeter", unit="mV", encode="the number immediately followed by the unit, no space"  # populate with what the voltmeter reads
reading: 170mV
